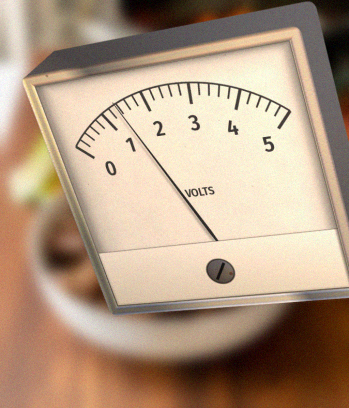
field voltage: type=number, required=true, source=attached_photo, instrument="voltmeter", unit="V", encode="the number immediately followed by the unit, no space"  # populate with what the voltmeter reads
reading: 1.4V
